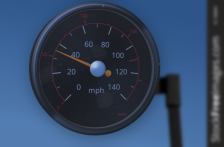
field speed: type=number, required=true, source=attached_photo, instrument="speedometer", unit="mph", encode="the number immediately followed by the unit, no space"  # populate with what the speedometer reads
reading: 35mph
